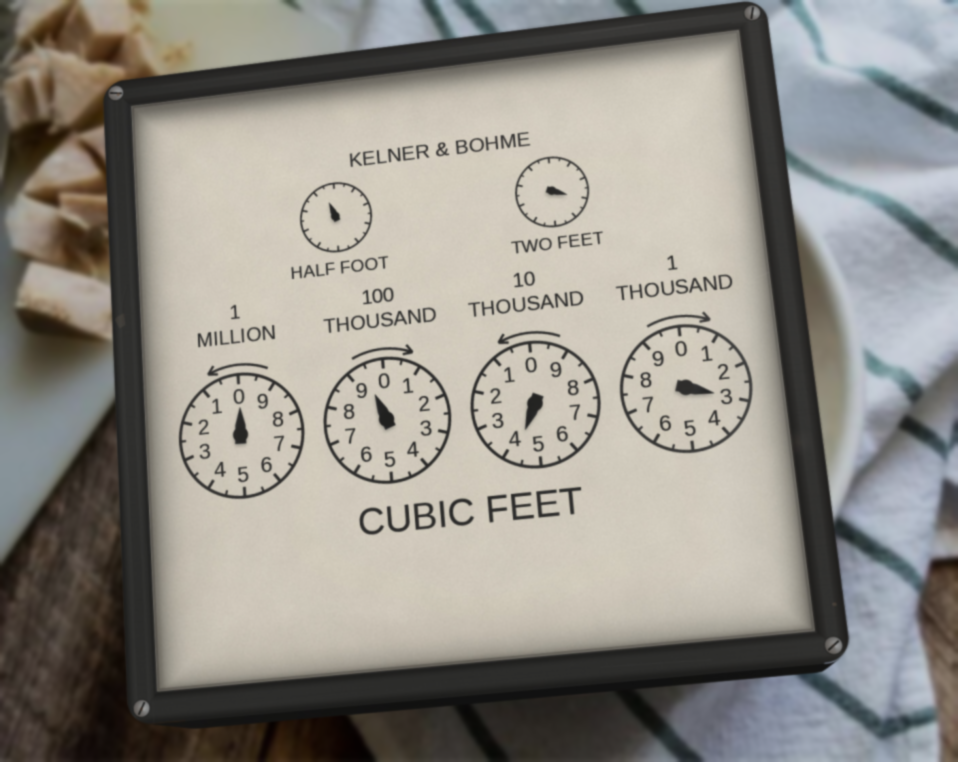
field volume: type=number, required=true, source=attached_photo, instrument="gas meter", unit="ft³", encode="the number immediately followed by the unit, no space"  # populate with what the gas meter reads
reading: 994300ft³
